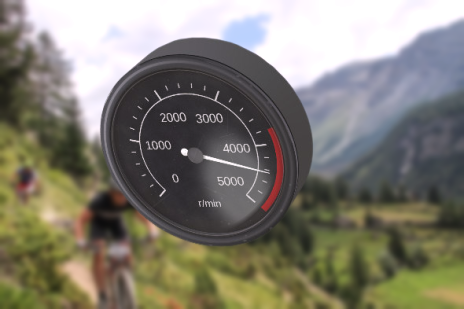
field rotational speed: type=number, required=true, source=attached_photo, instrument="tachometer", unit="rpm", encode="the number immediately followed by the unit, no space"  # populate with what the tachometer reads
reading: 4400rpm
